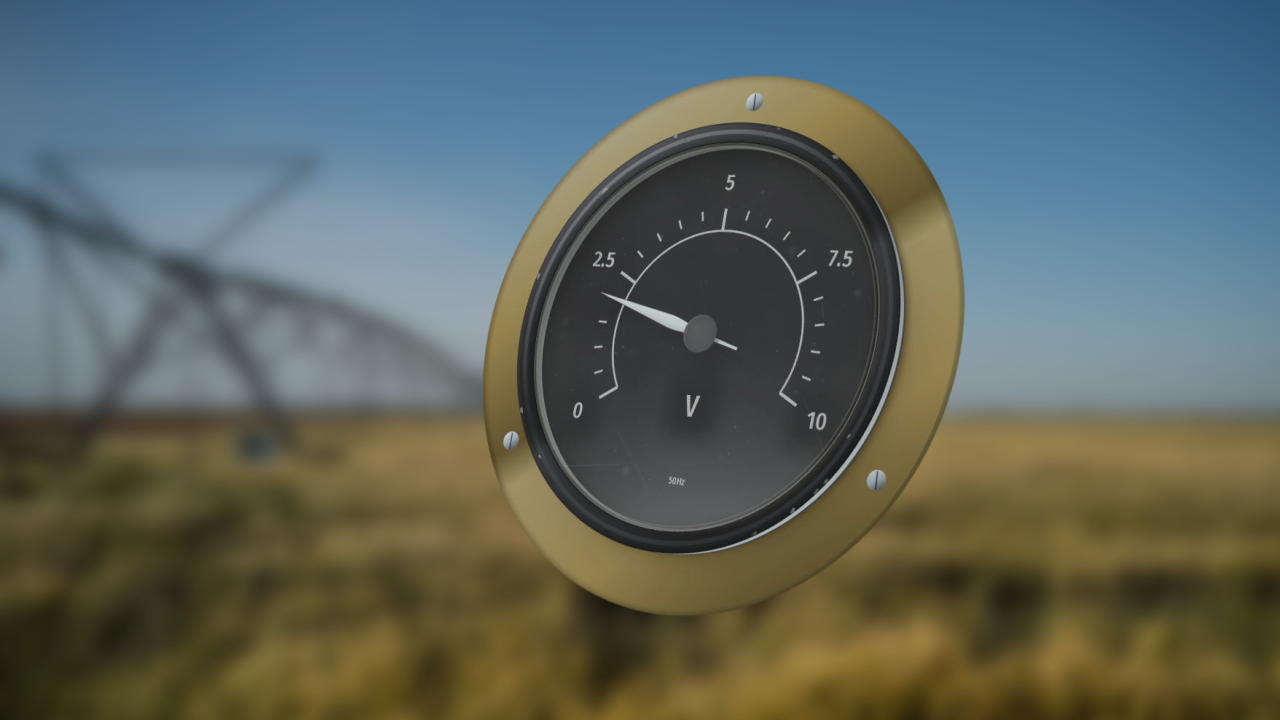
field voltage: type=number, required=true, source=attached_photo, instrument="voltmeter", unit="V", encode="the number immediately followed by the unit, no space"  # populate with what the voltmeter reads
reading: 2V
